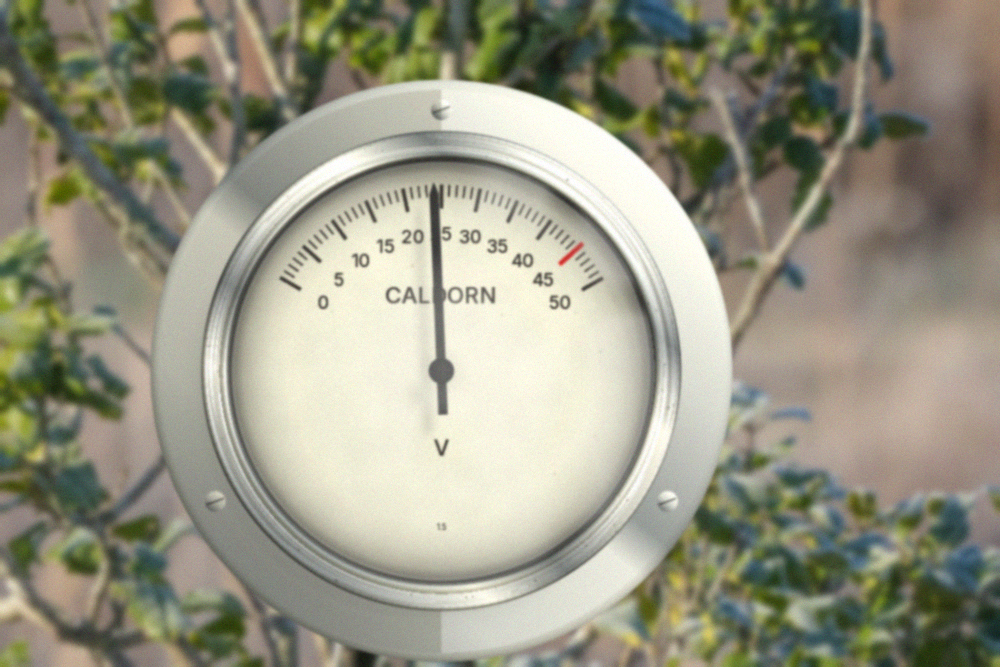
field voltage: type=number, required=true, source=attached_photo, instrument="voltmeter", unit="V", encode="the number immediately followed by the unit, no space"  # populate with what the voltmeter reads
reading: 24V
